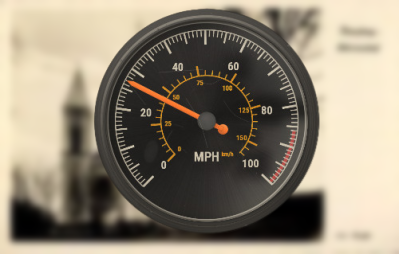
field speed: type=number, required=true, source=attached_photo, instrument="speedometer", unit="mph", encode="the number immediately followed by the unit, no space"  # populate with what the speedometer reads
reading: 27mph
